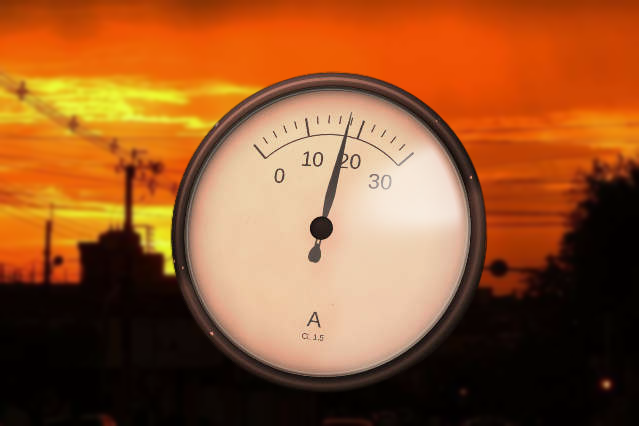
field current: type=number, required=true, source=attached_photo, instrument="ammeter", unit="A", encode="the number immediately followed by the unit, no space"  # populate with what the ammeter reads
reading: 18A
